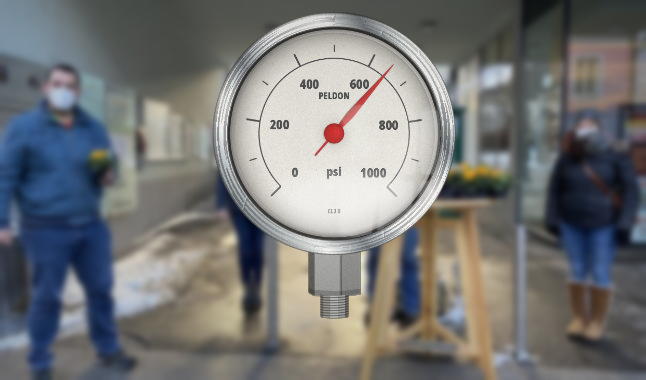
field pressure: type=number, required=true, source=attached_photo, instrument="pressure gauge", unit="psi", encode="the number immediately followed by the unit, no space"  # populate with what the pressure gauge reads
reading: 650psi
